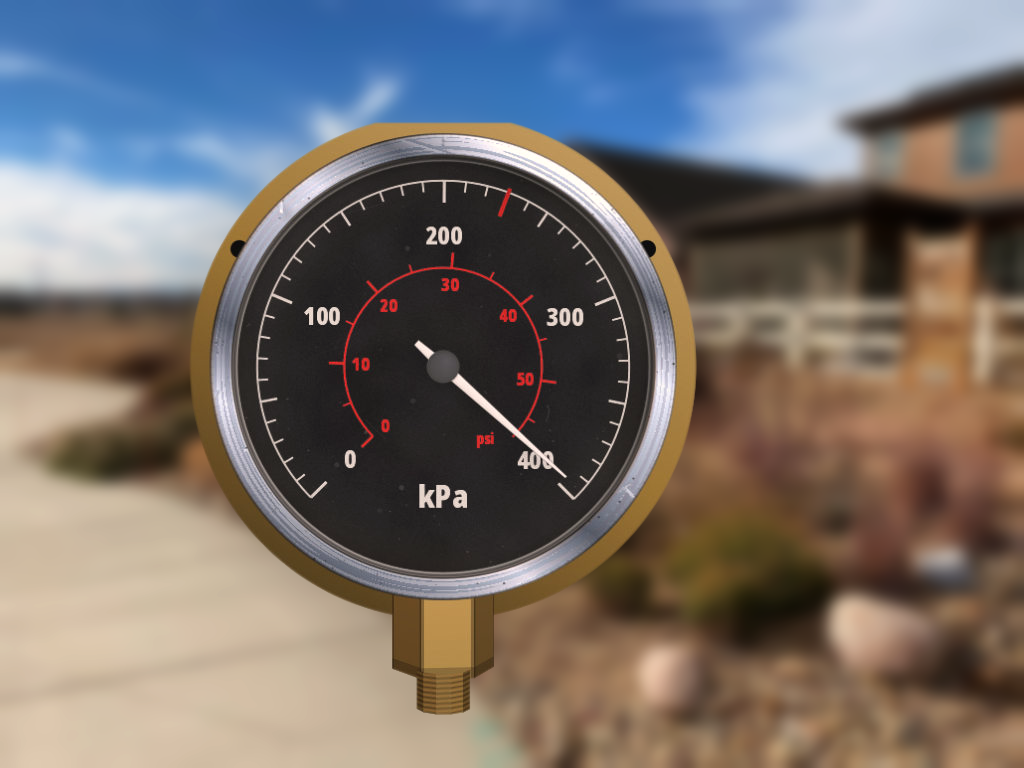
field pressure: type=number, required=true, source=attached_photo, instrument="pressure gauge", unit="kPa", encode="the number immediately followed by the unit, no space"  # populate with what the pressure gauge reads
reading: 395kPa
